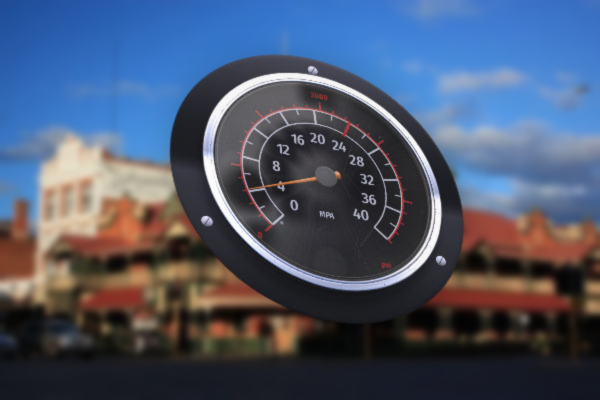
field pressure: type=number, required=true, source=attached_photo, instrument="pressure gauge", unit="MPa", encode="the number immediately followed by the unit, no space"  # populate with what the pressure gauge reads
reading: 4MPa
